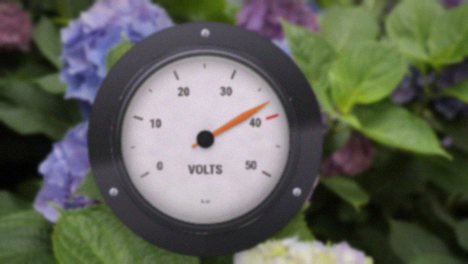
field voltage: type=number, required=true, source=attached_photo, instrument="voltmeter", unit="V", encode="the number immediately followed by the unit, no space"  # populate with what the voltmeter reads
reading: 37.5V
